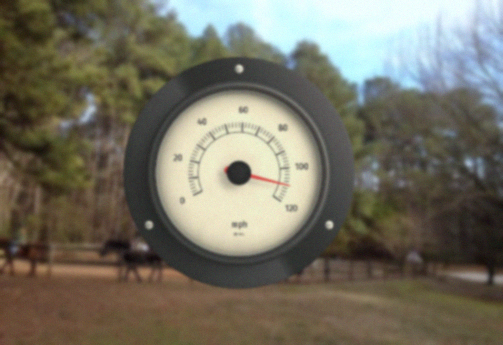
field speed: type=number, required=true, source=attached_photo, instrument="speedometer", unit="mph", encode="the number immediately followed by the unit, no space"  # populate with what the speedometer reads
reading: 110mph
